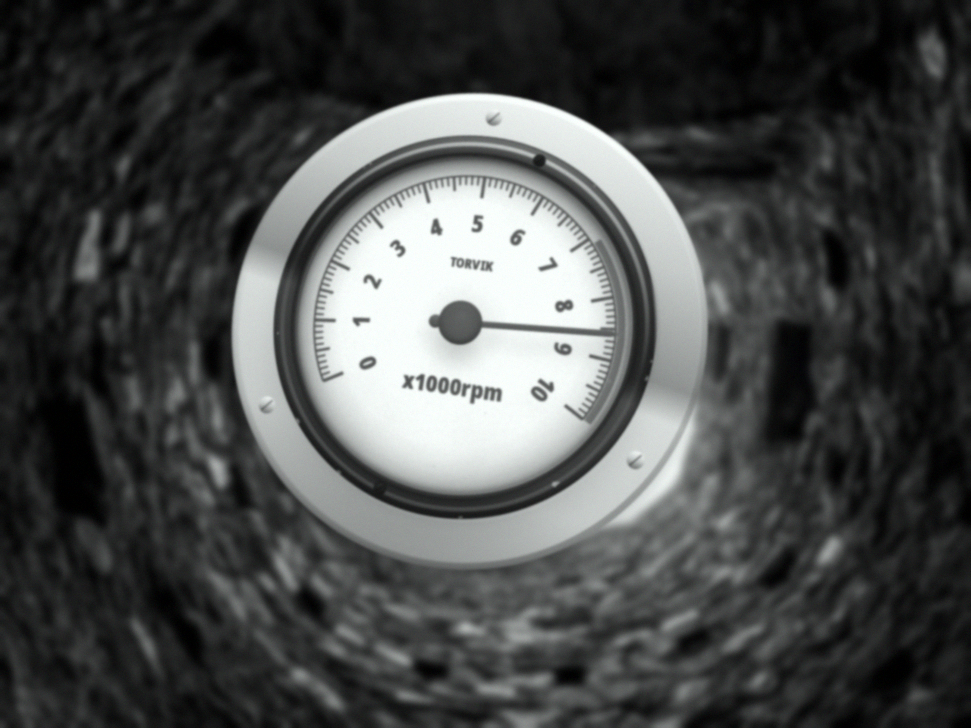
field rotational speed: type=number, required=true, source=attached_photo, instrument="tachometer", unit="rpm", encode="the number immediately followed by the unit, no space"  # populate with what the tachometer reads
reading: 8600rpm
